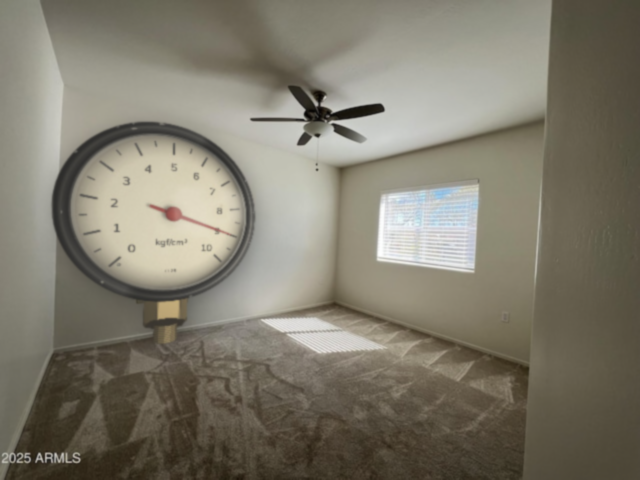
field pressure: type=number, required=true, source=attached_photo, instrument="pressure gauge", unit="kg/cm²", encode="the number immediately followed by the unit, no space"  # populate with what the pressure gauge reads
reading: 9kg/cm²
